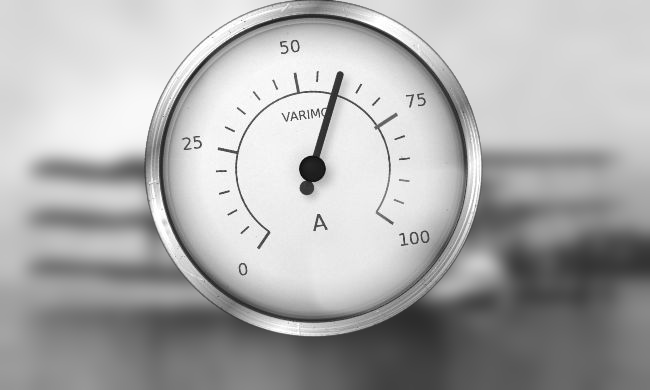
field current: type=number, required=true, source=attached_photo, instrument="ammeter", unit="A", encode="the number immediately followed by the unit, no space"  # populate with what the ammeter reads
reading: 60A
